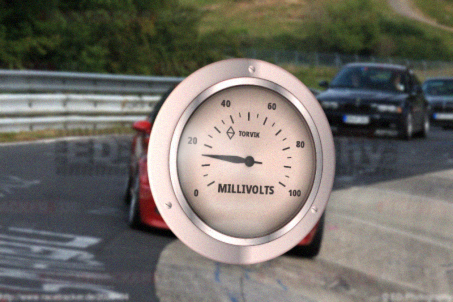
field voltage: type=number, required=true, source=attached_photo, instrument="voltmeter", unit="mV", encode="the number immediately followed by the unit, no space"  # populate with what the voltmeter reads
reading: 15mV
